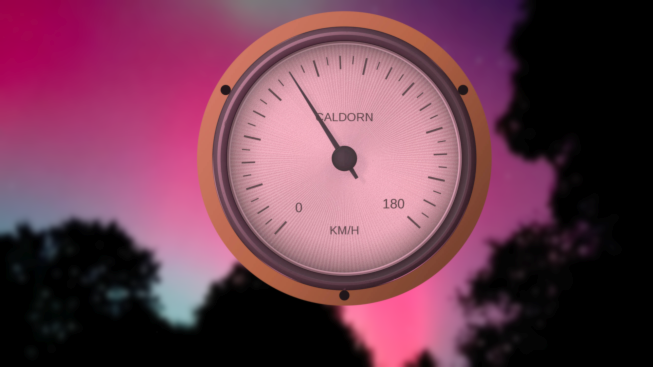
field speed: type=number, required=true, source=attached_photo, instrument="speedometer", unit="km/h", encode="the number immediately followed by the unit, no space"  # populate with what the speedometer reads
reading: 70km/h
